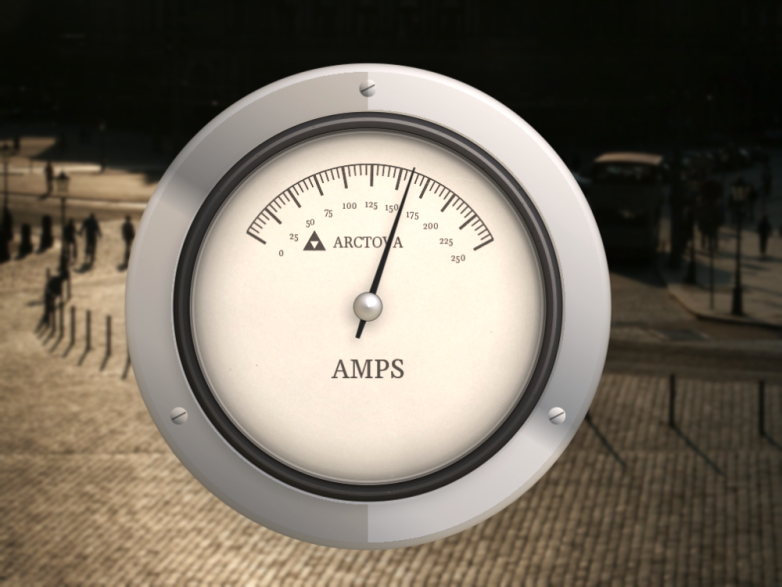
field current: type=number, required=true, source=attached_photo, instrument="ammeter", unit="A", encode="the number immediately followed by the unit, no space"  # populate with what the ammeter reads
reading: 160A
